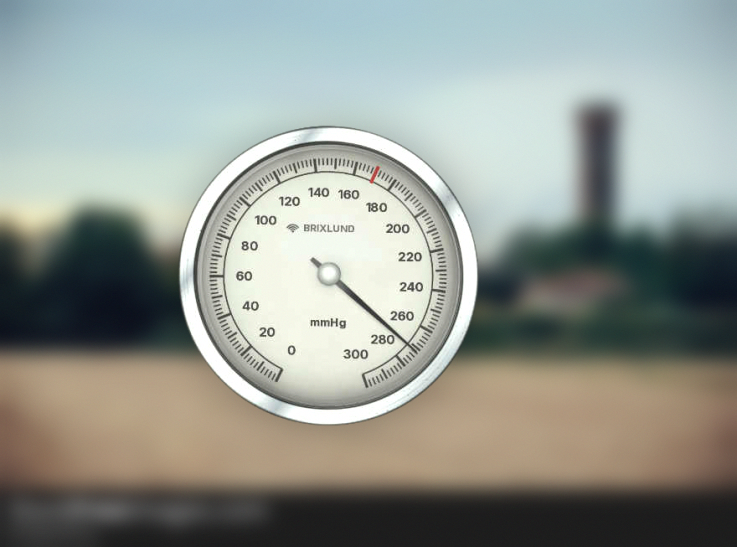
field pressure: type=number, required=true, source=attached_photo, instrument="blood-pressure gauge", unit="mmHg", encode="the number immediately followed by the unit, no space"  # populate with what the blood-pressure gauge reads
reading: 272mmHg
